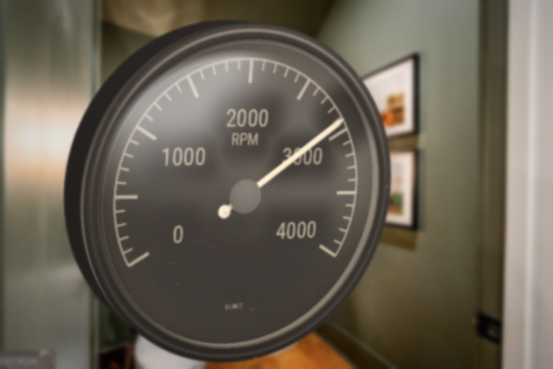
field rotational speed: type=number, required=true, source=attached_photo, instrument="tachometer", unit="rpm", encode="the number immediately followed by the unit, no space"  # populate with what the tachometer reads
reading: 2900rpm
